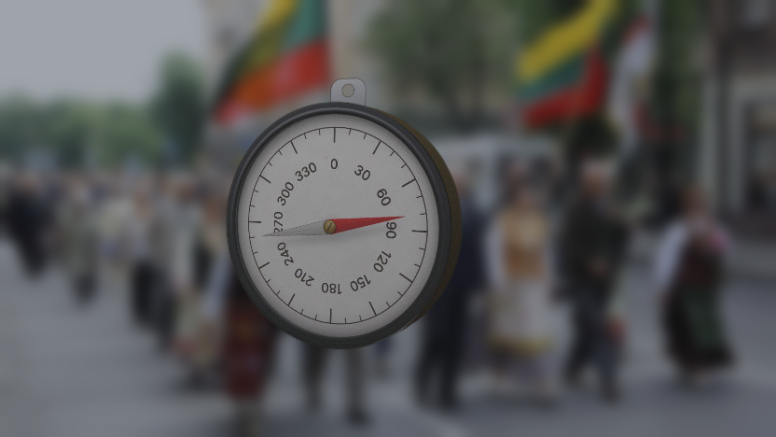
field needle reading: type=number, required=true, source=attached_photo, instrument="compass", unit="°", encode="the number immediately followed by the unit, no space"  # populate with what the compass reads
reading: 80°
